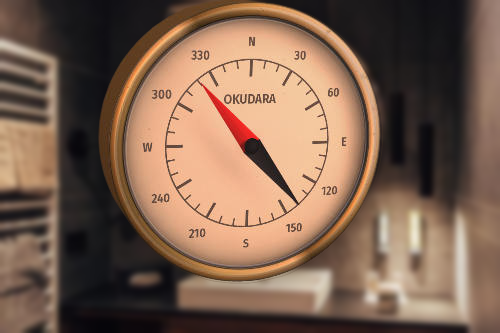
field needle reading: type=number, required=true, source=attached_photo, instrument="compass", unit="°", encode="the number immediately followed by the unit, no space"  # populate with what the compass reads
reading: 320°
